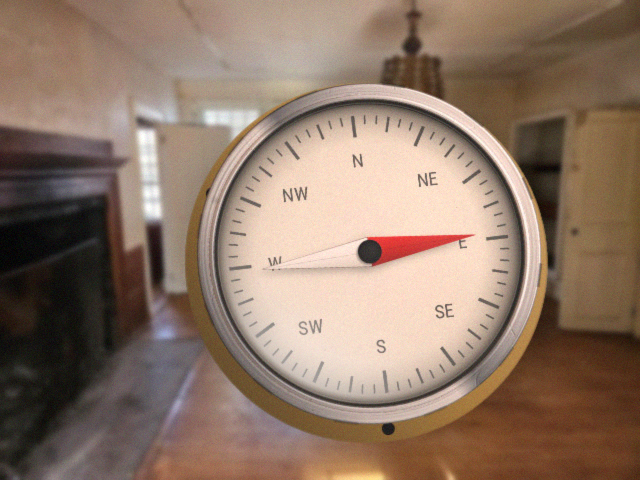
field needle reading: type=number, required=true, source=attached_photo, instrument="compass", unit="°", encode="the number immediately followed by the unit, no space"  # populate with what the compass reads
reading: 87.5°
